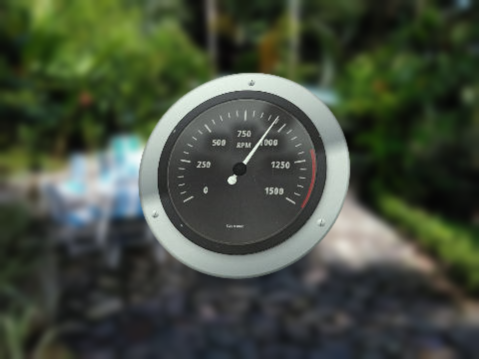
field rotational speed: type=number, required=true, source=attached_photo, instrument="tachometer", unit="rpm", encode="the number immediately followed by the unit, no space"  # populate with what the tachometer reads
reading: 950rpm
